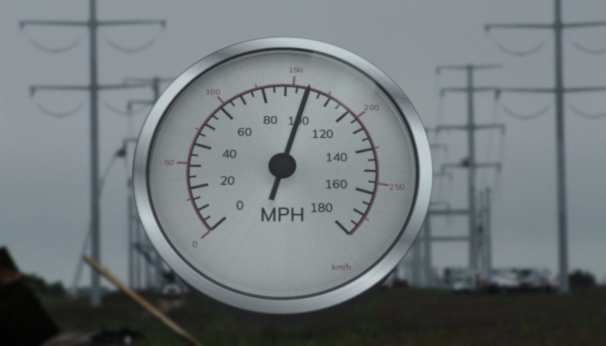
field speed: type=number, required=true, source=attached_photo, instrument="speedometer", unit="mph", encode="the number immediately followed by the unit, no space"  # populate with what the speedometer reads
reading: 100mph
